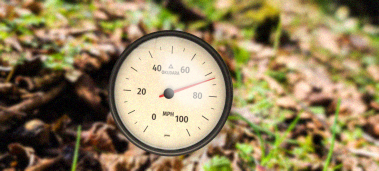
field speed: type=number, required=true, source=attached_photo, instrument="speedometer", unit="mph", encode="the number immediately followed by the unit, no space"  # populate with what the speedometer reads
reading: 72.5mph
